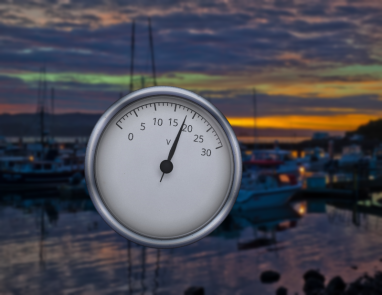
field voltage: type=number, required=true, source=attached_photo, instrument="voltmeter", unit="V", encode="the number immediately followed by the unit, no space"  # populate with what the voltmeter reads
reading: 18V
